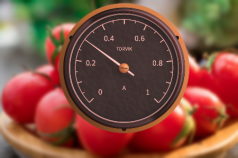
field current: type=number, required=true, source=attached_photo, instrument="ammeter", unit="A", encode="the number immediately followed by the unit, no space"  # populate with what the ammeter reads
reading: 0.3A
